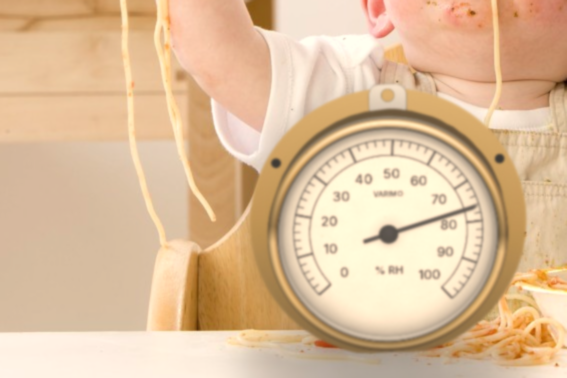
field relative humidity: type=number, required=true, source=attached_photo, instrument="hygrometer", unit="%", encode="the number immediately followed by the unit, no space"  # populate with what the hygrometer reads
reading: 76%
